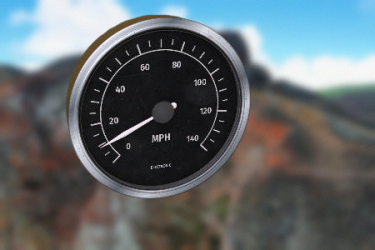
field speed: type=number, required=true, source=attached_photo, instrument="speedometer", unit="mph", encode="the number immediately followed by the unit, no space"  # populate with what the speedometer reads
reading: 10mph
